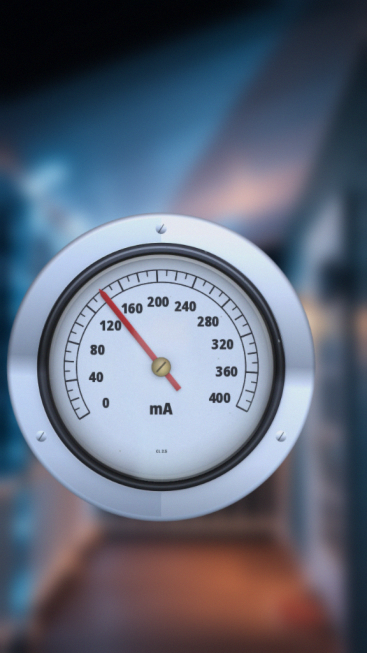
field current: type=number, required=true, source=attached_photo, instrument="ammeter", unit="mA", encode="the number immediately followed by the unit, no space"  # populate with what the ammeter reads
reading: 140mA
